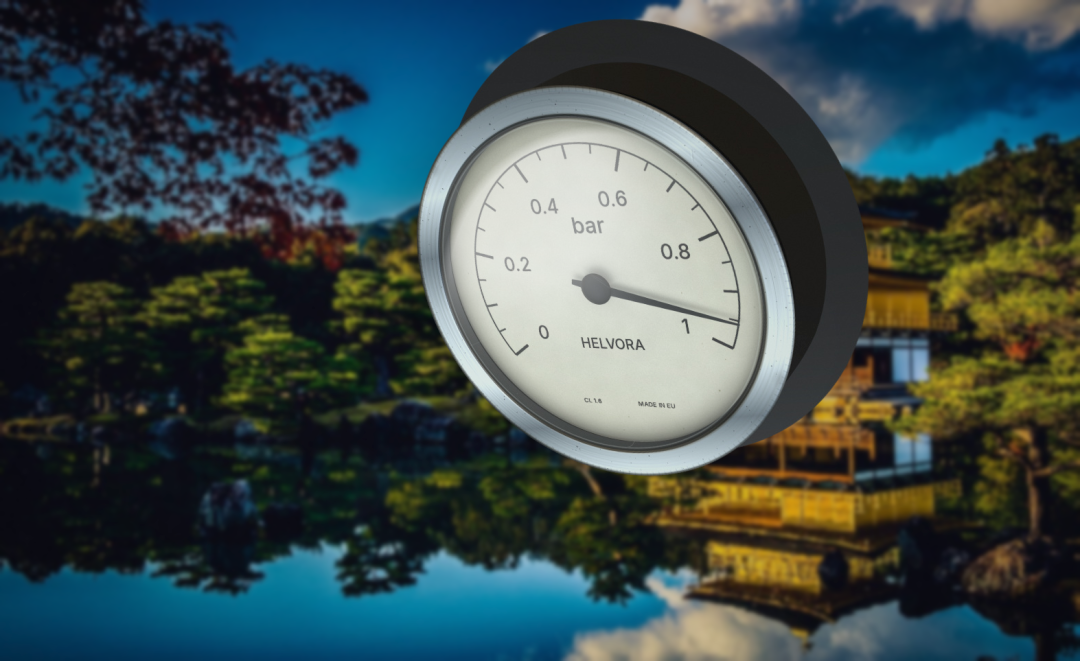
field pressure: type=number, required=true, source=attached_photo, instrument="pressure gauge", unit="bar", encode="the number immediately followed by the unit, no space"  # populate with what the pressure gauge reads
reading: 0.95bar
